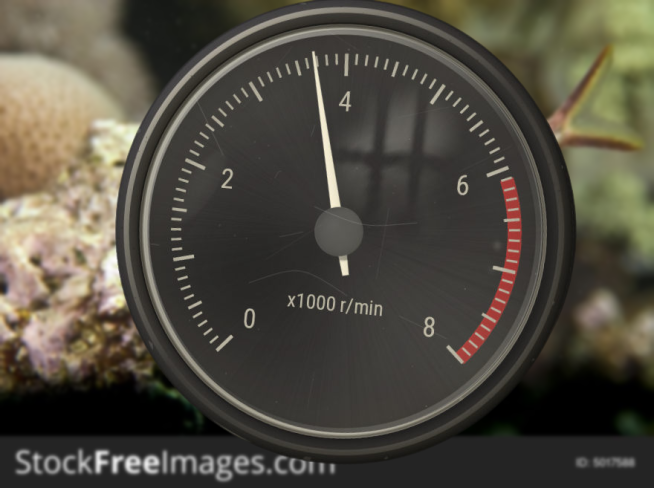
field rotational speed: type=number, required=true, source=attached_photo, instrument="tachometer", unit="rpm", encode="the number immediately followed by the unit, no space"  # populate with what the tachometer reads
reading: 3700rpm
